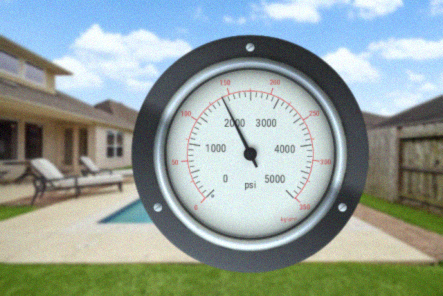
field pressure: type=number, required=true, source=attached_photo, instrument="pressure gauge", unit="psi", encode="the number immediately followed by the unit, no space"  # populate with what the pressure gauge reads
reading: 2000psi
